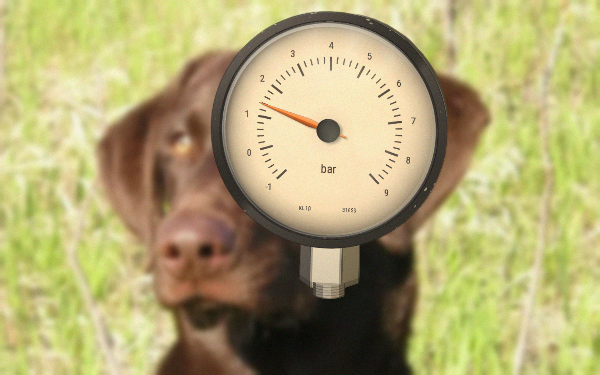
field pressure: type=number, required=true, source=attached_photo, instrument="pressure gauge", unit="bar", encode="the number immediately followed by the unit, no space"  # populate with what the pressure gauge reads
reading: 1.4bar
